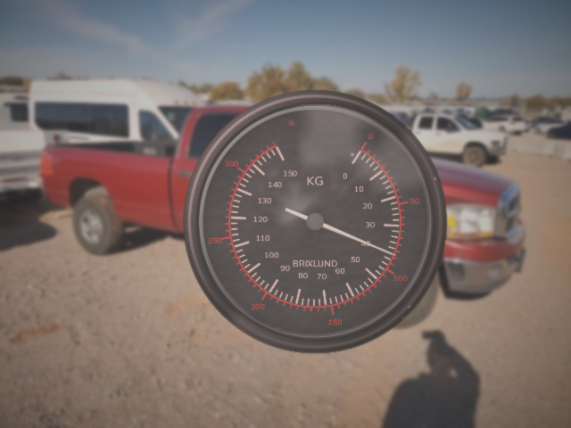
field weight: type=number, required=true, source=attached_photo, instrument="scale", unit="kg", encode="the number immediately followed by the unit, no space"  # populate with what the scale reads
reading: 40kg
